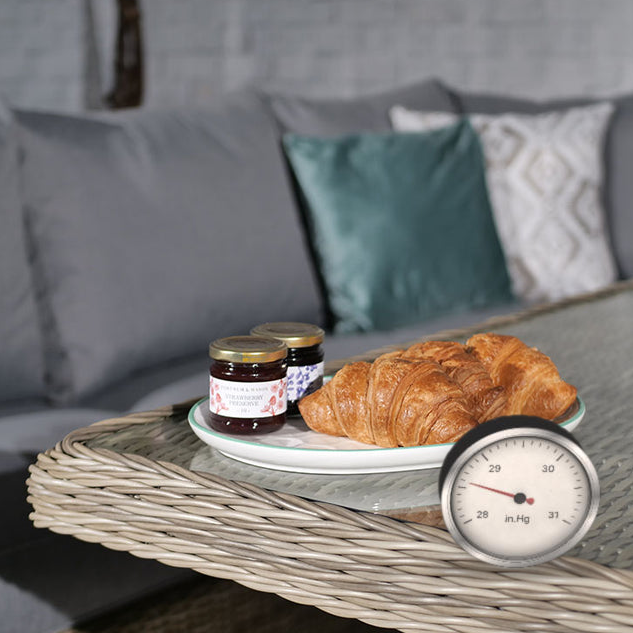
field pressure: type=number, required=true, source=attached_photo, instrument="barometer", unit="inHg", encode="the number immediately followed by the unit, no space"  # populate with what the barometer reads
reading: 28.6inHg
